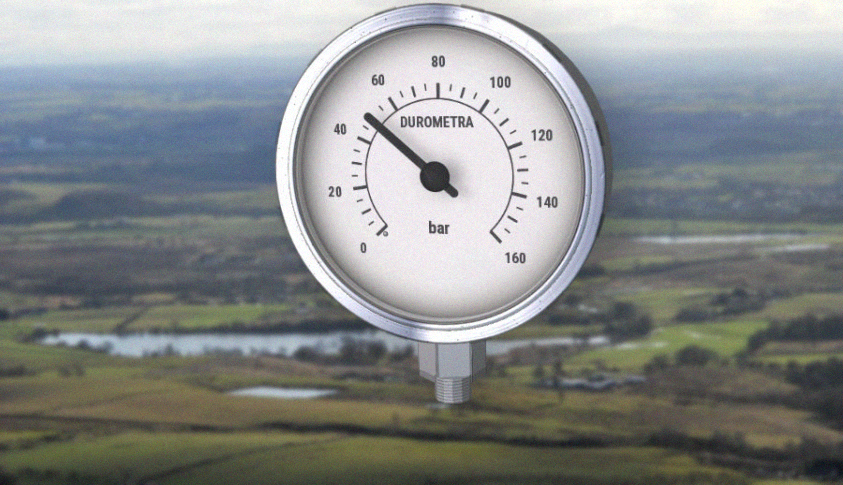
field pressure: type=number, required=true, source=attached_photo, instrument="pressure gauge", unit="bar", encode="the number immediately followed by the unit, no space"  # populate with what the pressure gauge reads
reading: 50bar
